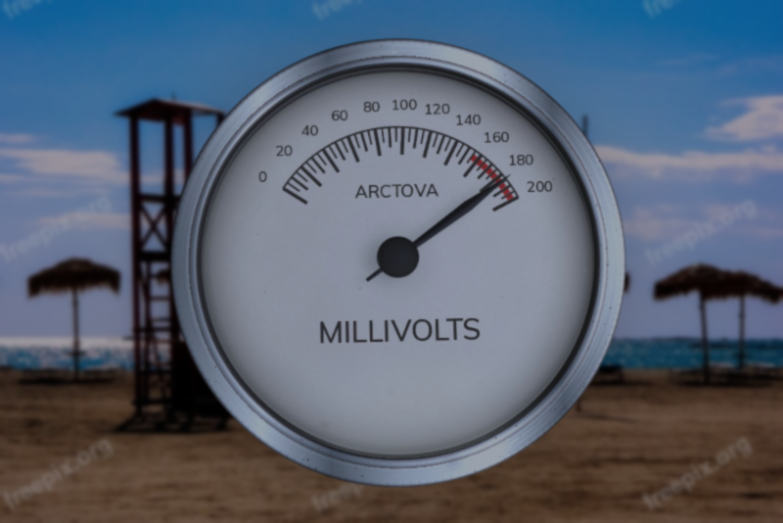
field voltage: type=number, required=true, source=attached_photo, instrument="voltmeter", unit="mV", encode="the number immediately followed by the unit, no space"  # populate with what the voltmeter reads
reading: 185mV
